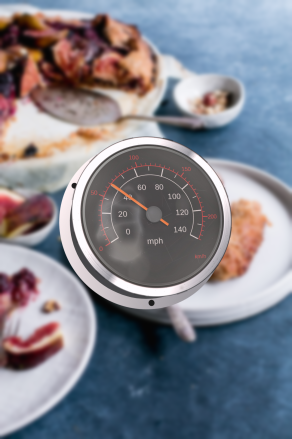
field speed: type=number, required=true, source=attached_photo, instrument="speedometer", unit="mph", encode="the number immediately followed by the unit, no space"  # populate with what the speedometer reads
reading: 40mph
